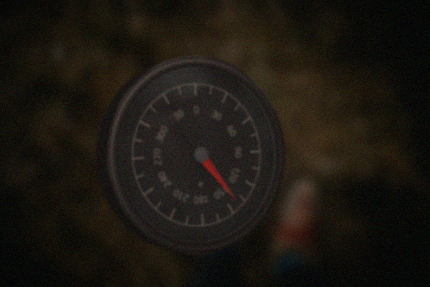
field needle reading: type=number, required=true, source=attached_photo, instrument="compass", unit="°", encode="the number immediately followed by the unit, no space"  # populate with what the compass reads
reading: 142.5°
